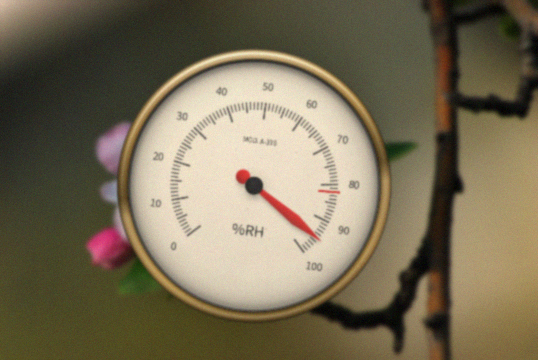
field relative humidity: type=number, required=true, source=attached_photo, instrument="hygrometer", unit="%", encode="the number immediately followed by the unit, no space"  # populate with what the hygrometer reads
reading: 95%
